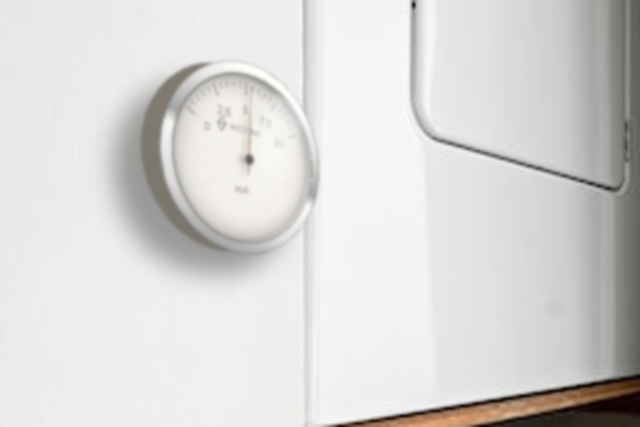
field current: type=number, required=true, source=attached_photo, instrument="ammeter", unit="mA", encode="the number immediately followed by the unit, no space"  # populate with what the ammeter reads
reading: 5mA
